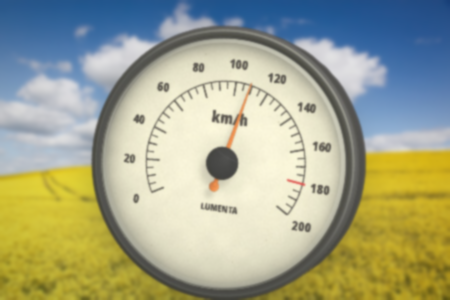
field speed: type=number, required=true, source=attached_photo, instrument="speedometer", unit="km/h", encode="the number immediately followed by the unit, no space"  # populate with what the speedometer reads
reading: 110km/h
